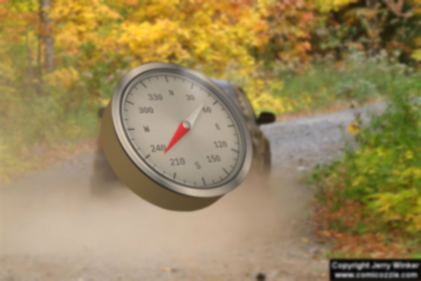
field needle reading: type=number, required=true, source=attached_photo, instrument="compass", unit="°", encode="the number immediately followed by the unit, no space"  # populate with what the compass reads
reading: 230°
